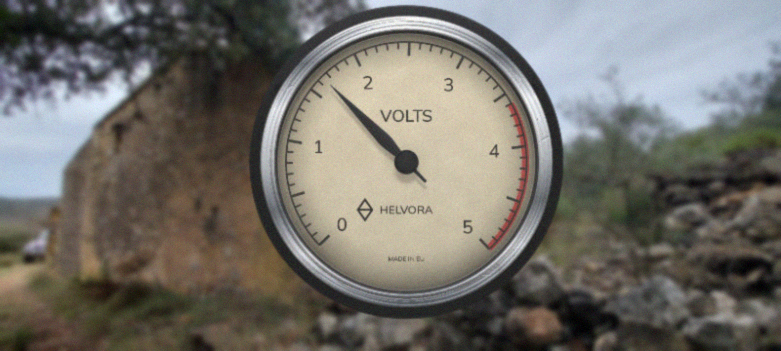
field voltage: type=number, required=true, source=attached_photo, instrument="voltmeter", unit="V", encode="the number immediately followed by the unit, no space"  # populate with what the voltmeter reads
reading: 1.65V
